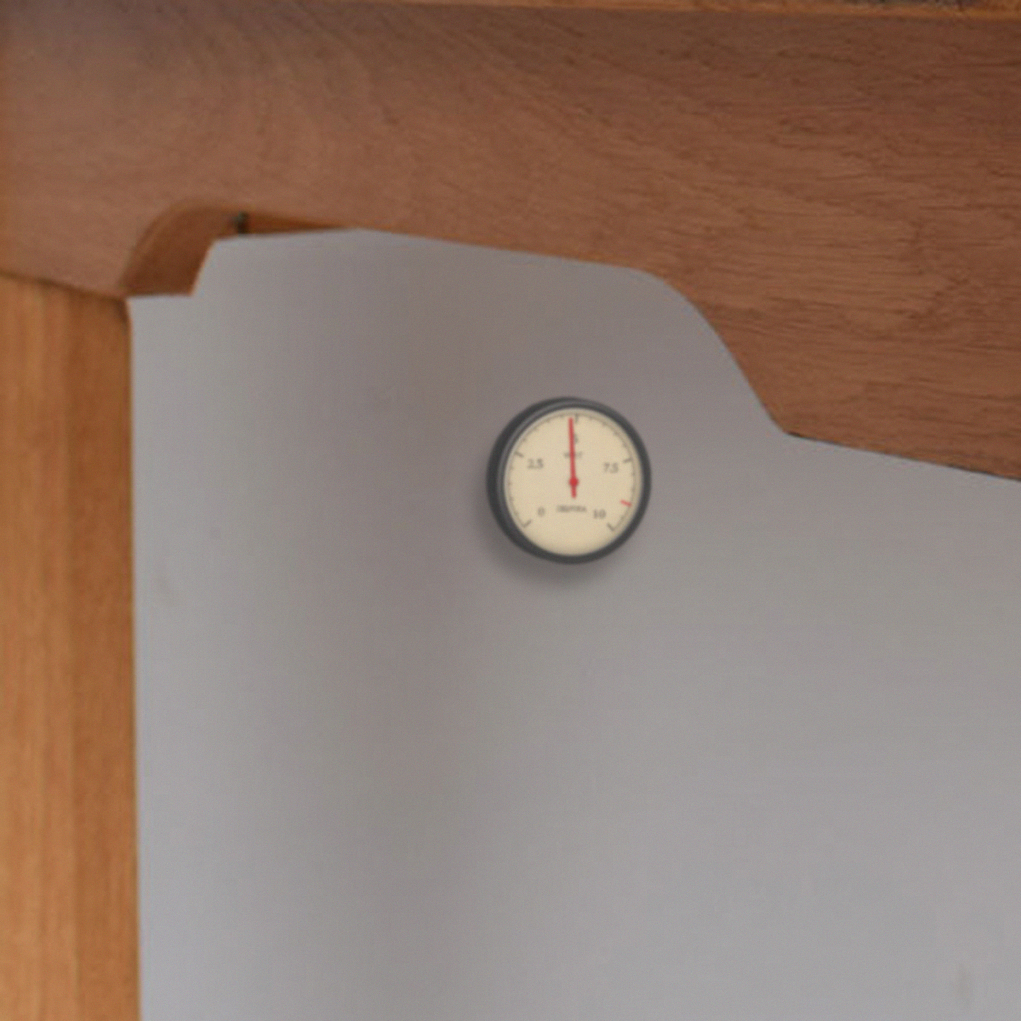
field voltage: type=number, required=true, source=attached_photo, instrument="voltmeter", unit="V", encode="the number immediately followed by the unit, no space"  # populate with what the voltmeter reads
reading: 4.75V
